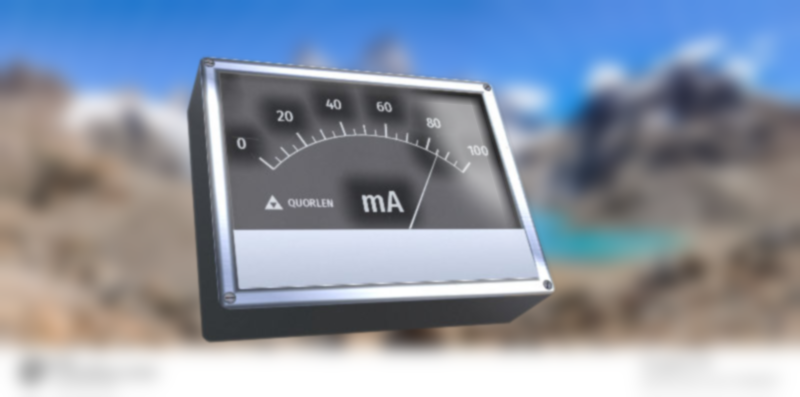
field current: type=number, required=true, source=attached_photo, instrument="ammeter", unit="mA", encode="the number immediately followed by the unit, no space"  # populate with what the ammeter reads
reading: 85mA
